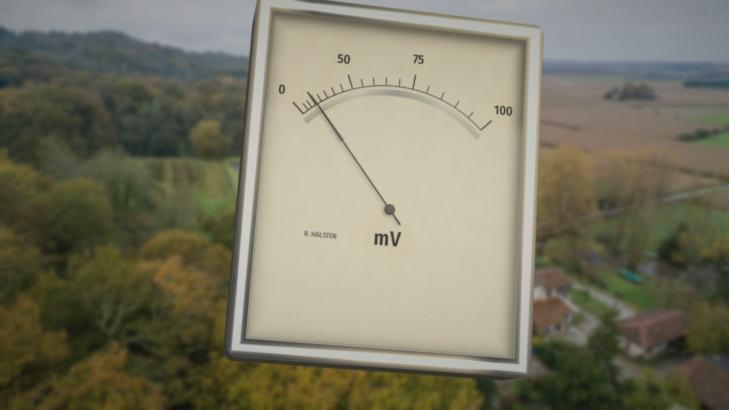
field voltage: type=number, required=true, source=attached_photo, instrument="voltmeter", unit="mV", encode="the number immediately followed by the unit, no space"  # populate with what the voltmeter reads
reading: 25mV
